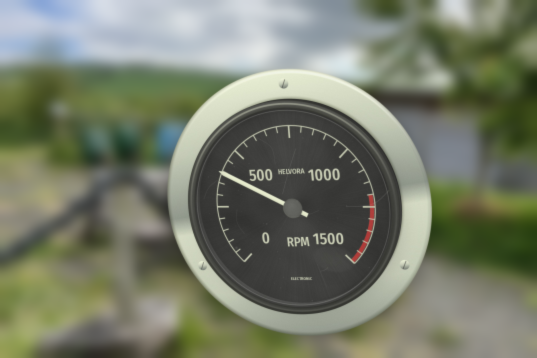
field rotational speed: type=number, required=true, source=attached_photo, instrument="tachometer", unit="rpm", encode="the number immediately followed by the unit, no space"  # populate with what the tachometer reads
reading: 400rpm
